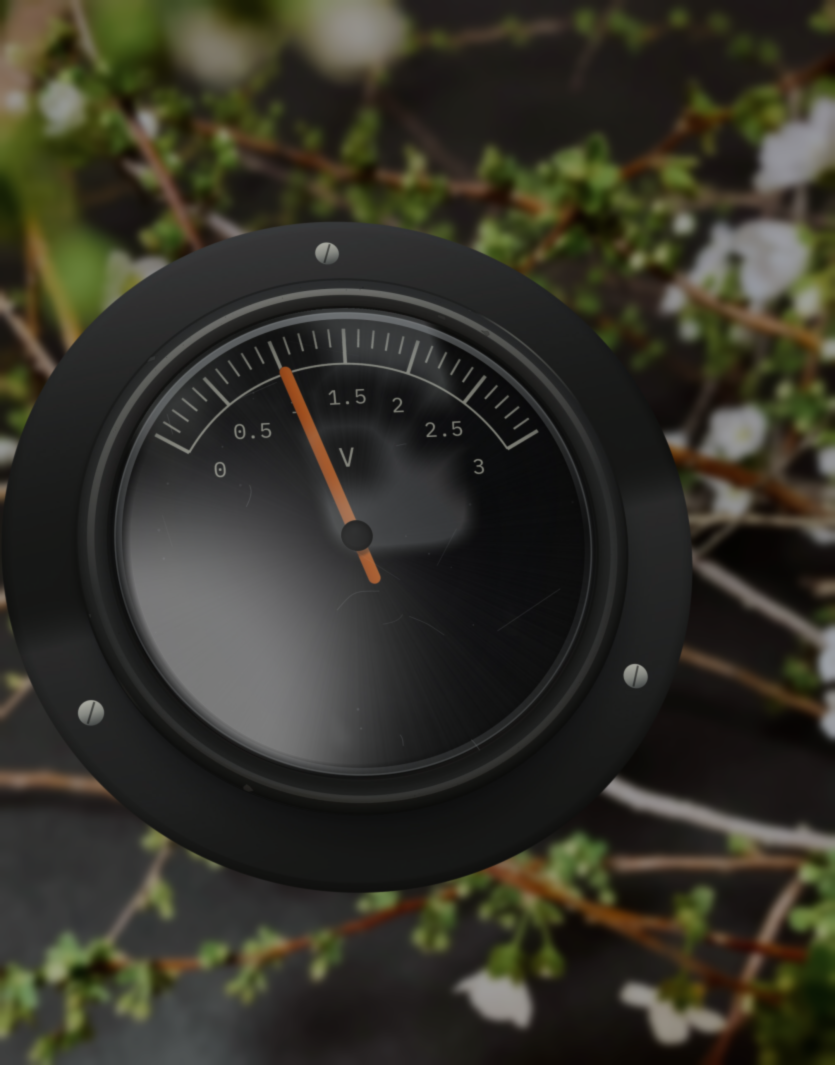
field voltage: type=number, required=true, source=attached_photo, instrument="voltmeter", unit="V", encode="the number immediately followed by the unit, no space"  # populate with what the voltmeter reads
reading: 1V
